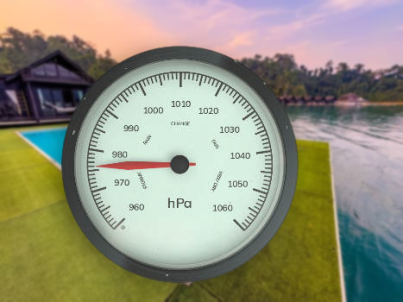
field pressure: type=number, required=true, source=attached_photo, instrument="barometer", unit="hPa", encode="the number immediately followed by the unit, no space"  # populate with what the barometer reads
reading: 976hPa
